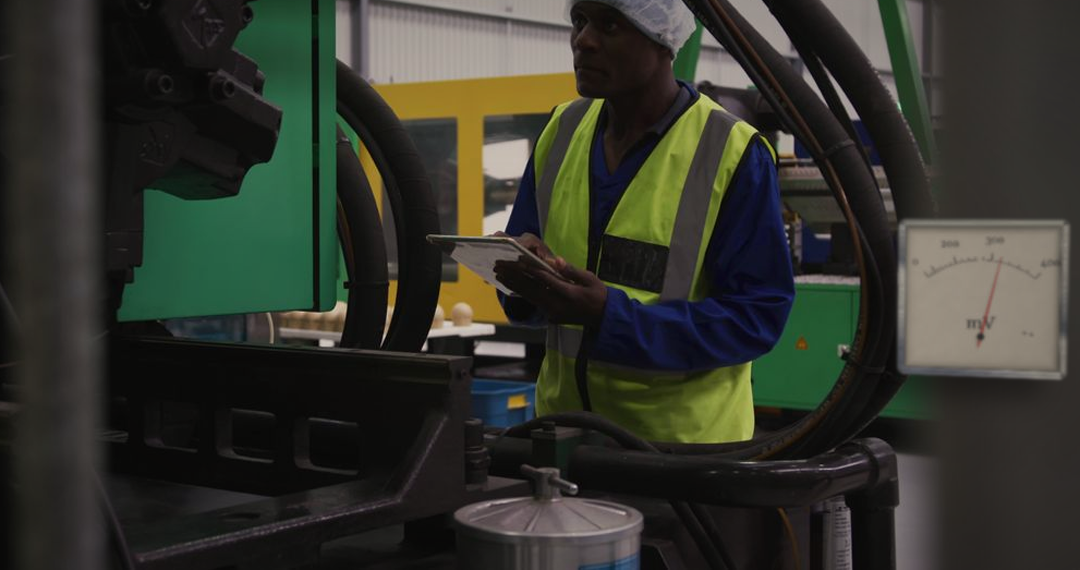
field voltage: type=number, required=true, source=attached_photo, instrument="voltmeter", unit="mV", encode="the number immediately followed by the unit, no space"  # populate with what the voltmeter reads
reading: 320mV
